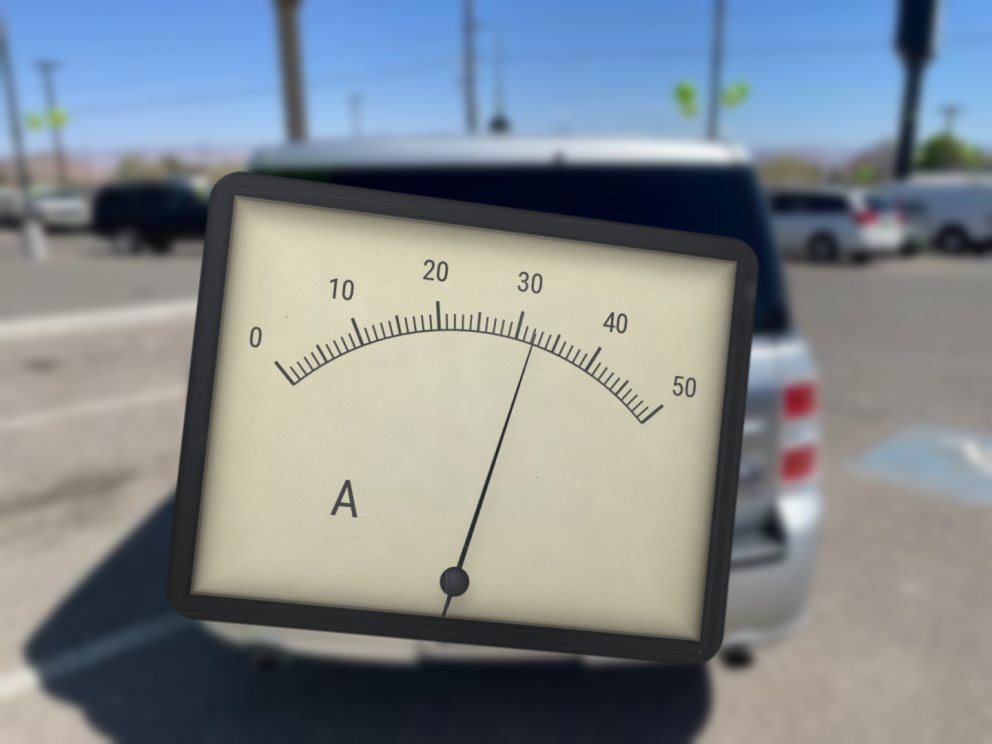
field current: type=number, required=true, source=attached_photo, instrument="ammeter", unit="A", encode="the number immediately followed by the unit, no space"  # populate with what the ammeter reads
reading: 32A
